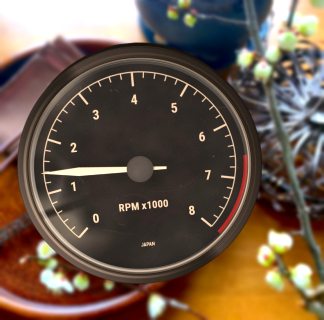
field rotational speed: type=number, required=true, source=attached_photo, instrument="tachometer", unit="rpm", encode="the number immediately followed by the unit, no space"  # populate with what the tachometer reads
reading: 1400rpm
